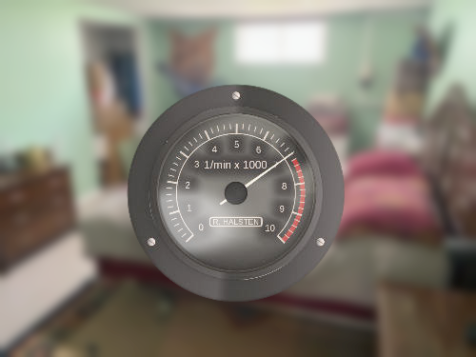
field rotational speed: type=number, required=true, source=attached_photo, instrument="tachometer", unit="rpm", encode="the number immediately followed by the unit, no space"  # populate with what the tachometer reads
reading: 7000rpm
